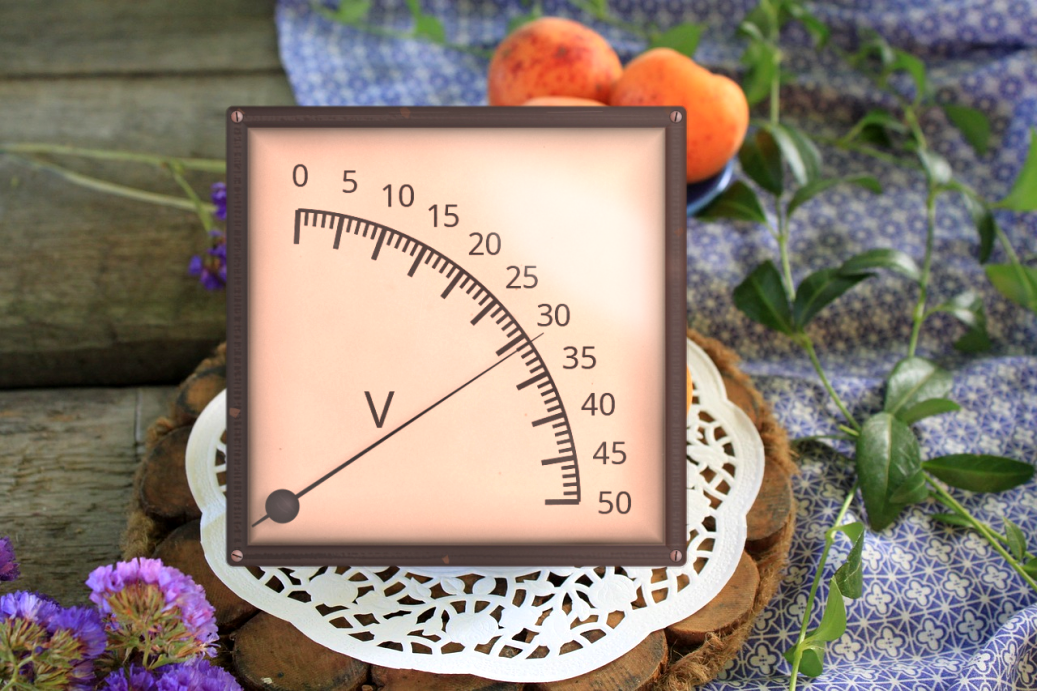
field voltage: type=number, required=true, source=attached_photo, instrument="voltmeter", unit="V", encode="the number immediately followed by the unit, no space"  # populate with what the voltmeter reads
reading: 31V
